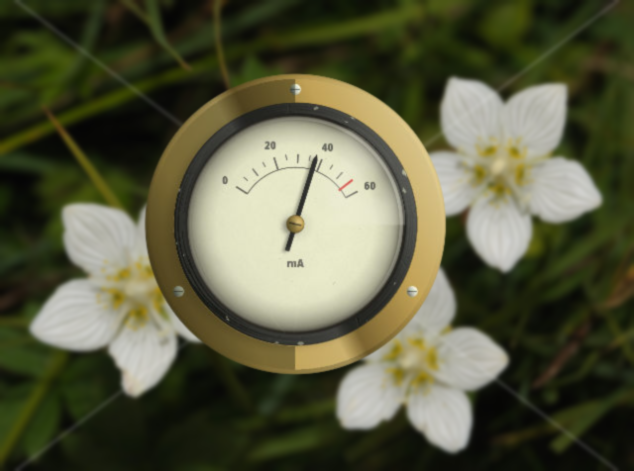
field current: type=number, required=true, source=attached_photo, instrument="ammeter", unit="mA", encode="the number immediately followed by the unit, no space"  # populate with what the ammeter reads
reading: 37.5mA
